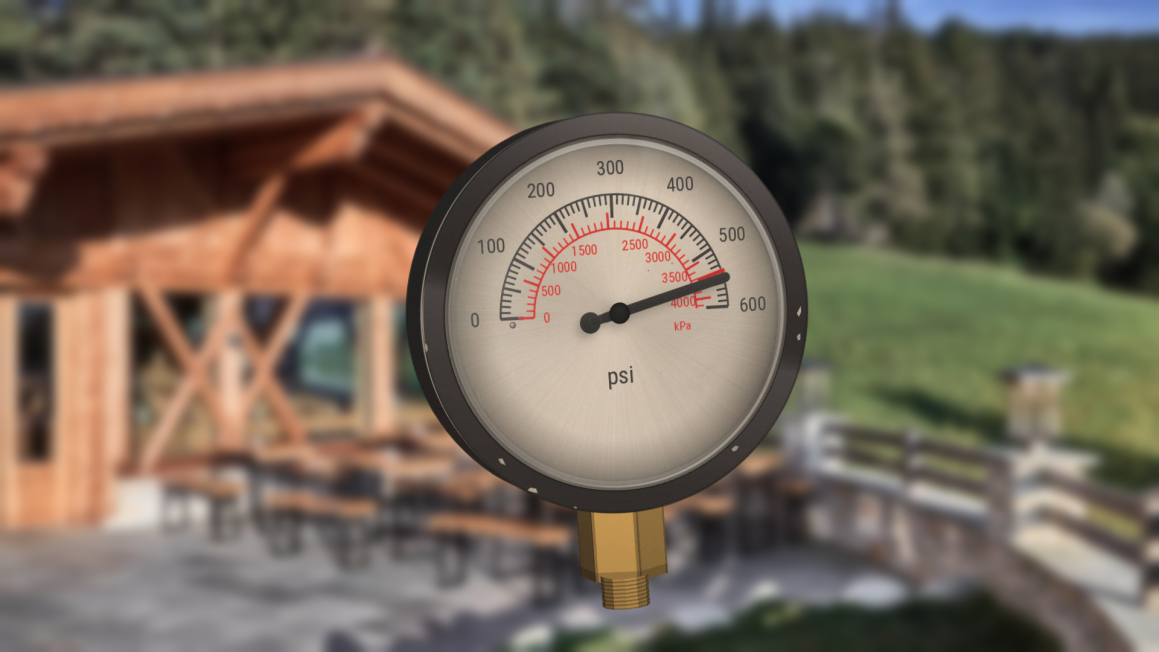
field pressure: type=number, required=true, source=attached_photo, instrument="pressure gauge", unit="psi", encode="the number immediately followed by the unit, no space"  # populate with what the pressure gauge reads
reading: 550psi
